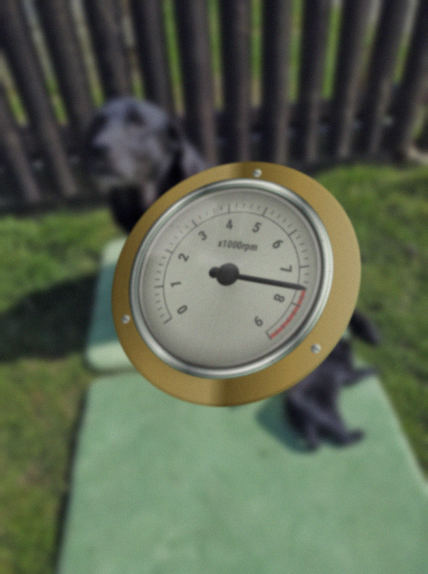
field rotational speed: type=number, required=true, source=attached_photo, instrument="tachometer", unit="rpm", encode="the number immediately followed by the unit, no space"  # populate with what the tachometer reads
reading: 7600rpm
